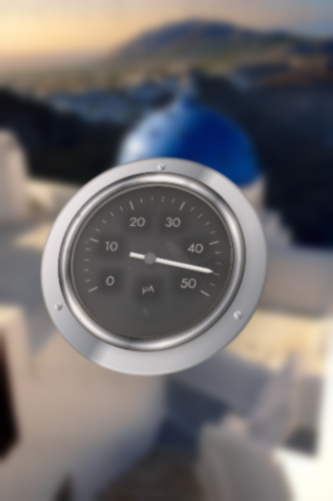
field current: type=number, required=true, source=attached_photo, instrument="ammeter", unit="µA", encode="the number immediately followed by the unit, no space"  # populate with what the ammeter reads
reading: 46µA
